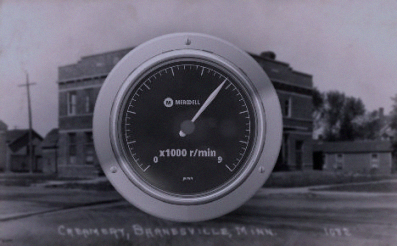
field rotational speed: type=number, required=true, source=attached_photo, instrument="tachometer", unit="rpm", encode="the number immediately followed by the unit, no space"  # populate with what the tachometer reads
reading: 5800rpm
